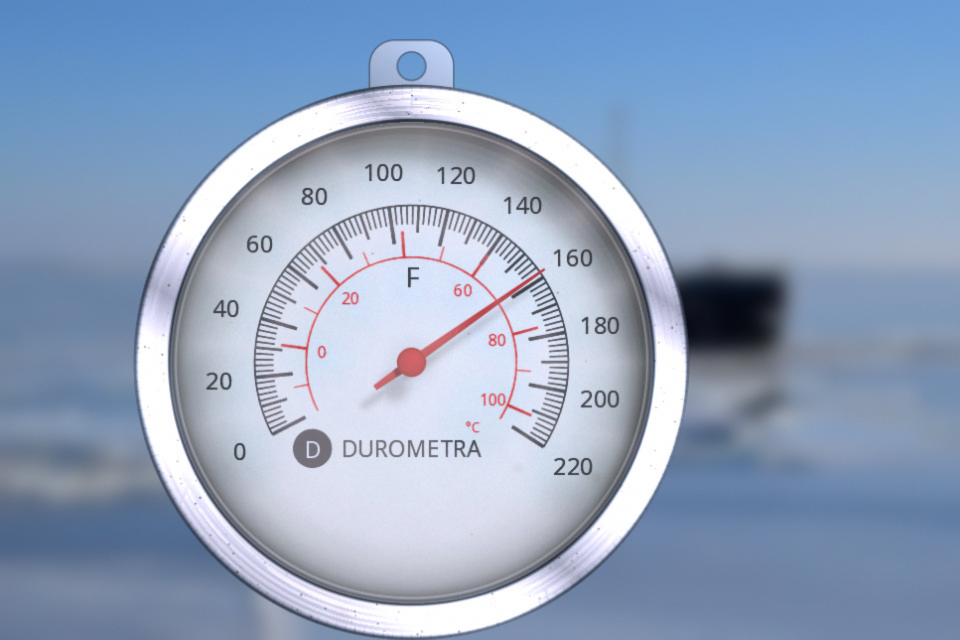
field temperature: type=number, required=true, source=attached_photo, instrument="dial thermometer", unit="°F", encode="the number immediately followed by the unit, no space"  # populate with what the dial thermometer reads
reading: 158°F
